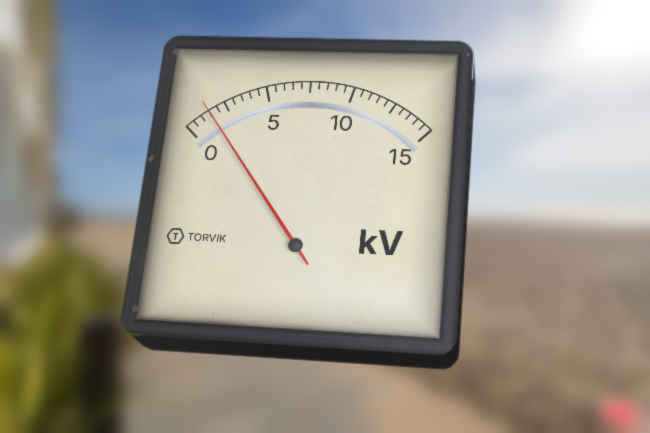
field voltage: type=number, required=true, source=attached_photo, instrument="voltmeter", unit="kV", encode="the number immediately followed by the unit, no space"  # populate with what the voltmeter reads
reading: 1.5kV
